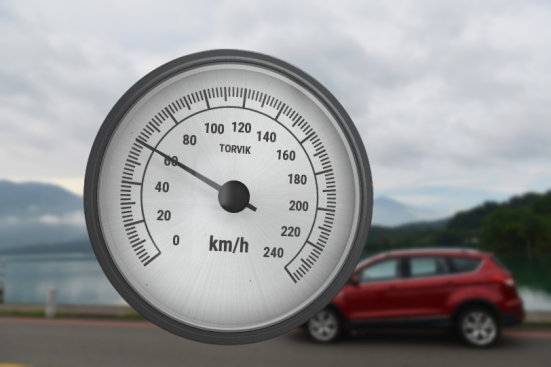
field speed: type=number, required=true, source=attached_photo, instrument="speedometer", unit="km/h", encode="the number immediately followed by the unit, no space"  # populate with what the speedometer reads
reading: 60km/h
